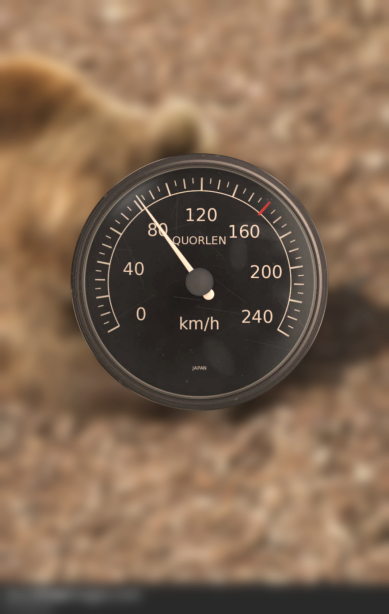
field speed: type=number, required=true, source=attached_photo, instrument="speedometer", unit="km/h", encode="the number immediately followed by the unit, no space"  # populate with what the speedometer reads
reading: 82.5km/h
